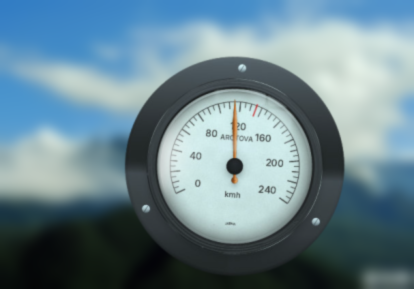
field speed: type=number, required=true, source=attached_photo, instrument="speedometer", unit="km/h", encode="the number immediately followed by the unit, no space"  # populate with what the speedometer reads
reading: 115km/h
